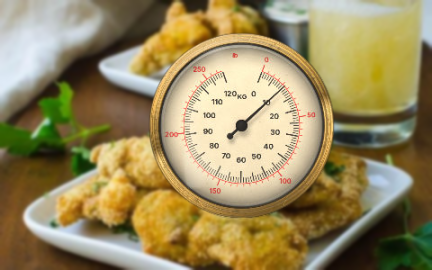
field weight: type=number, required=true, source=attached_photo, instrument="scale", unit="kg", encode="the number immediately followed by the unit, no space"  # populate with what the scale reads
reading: 10kg
